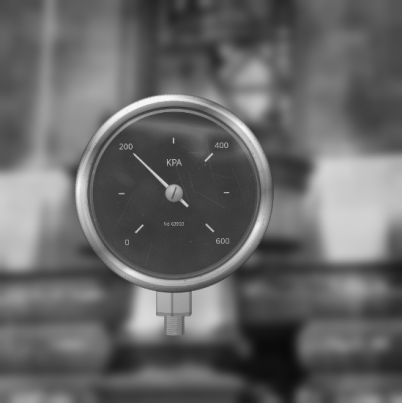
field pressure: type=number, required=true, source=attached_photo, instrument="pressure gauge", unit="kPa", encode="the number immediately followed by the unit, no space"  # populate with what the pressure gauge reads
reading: 200kPa
